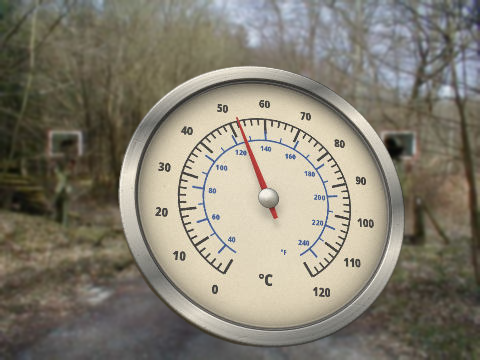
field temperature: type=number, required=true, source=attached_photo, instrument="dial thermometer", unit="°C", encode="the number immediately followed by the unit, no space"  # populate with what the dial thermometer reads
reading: 52°C
